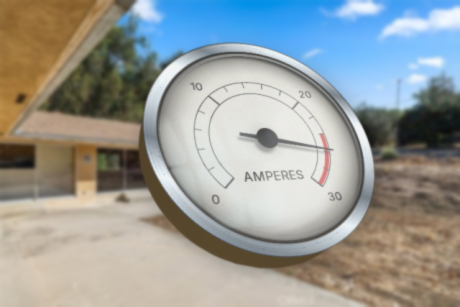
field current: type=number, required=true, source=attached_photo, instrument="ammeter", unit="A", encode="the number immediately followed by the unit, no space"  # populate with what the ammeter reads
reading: 26A
